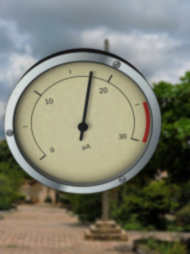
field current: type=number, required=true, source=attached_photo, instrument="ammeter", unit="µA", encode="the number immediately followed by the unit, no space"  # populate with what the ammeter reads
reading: 17.5µA
